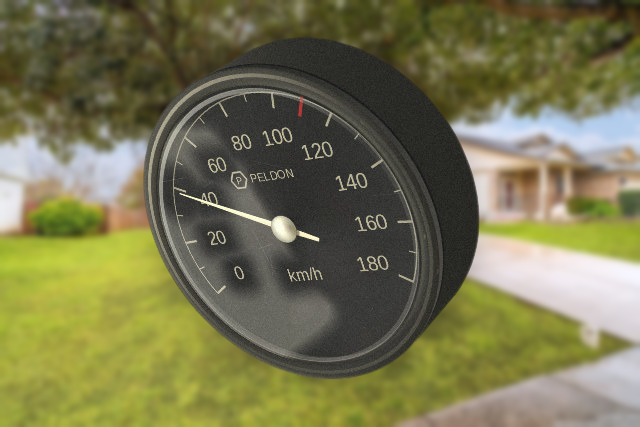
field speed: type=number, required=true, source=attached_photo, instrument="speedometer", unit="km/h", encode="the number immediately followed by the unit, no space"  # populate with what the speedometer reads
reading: 40km/h
